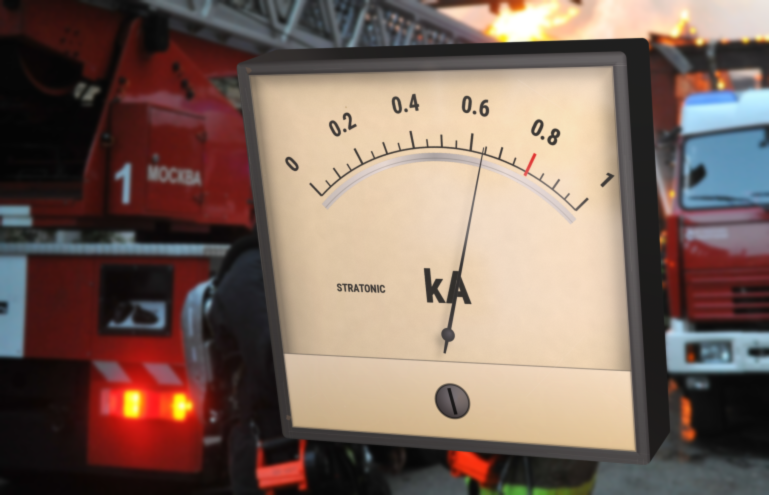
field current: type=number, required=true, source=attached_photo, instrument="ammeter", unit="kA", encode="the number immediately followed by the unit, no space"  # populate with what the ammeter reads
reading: 0.65kA
